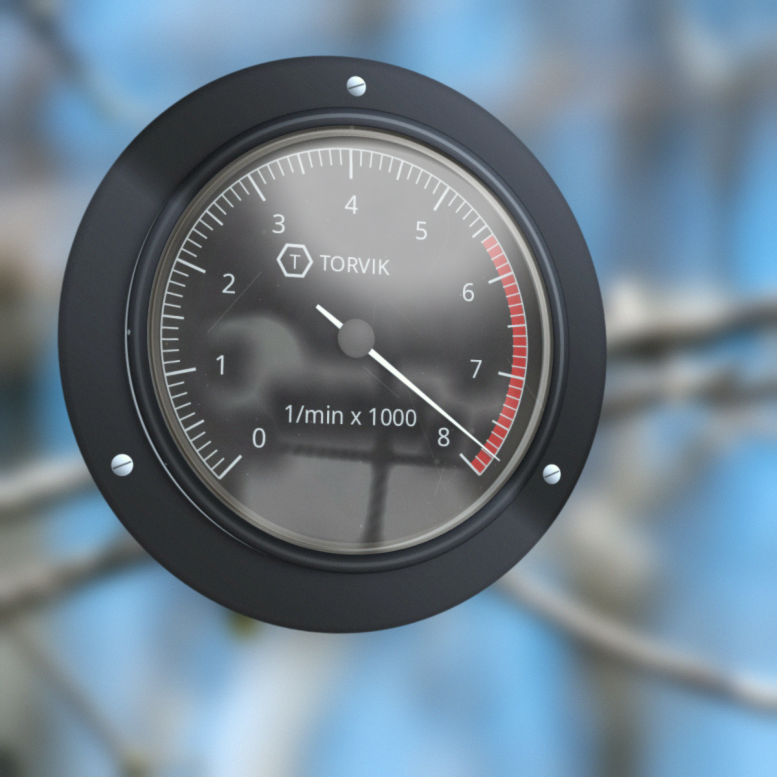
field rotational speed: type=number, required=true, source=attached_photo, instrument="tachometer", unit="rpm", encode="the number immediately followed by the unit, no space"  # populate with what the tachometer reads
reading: 7800rpm
